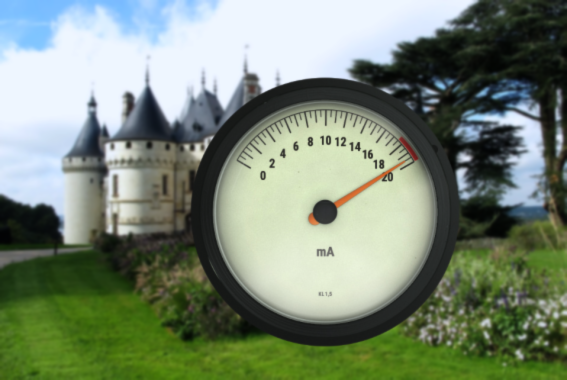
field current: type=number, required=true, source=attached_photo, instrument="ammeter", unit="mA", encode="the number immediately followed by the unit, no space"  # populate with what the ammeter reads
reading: 19.5mA
